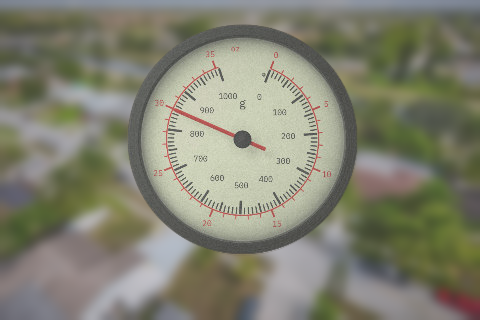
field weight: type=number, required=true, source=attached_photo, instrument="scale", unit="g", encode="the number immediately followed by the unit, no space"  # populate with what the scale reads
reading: 850g
